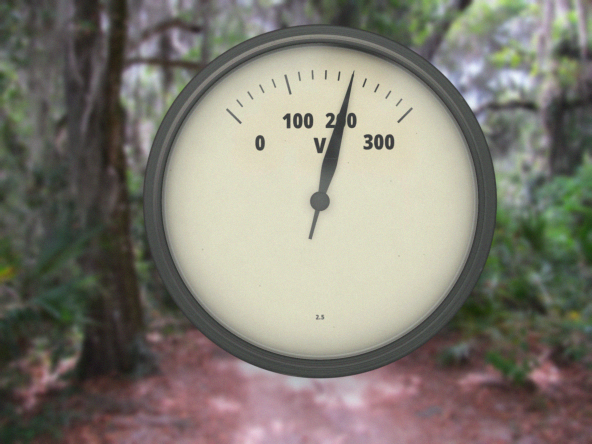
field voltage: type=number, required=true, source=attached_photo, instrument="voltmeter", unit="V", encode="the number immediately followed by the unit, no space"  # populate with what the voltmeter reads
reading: 200V
